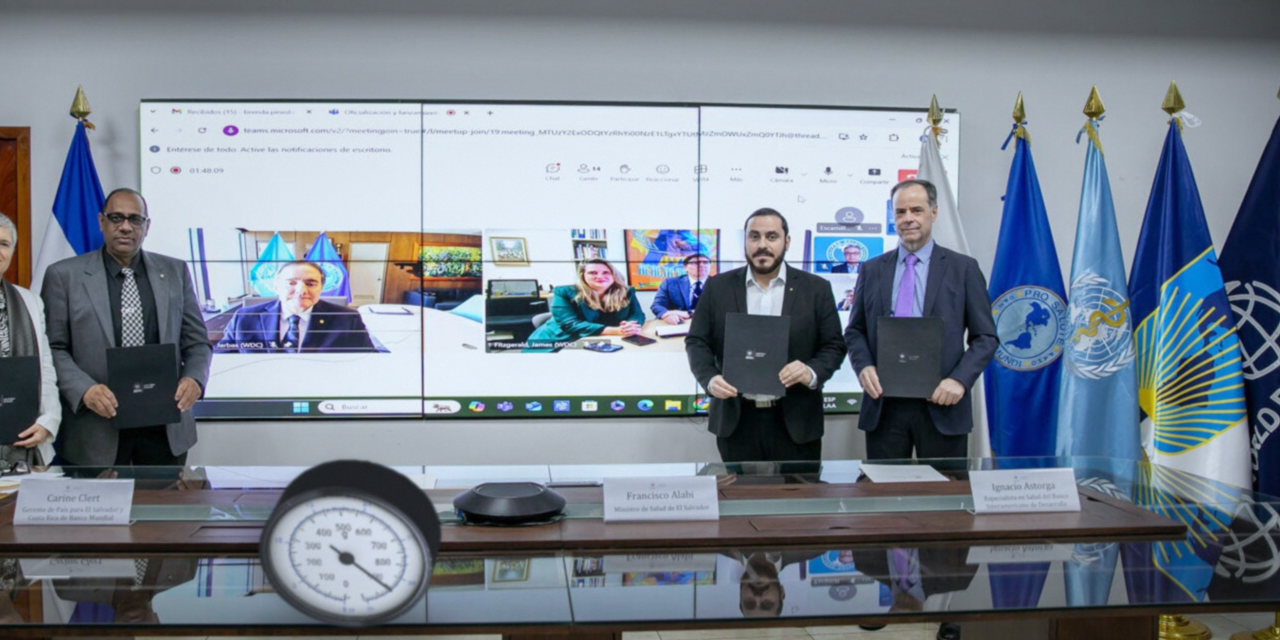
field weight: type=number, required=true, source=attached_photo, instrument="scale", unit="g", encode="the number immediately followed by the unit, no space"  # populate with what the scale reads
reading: 900g
